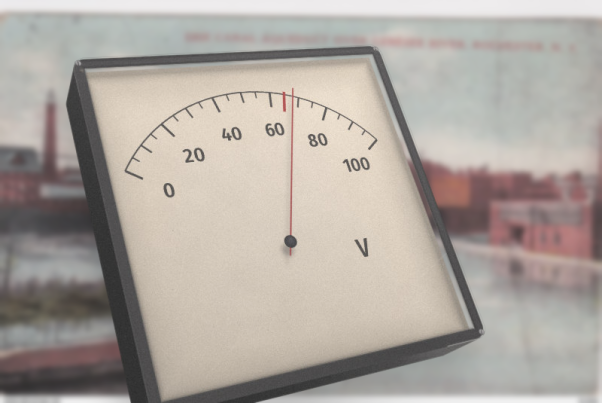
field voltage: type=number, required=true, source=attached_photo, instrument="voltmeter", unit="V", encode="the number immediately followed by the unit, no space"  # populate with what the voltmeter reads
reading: 67.5V
